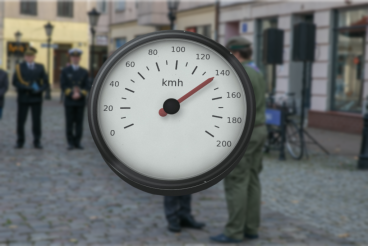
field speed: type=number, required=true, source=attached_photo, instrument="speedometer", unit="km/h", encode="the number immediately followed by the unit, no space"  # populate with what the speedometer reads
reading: 140km/h
